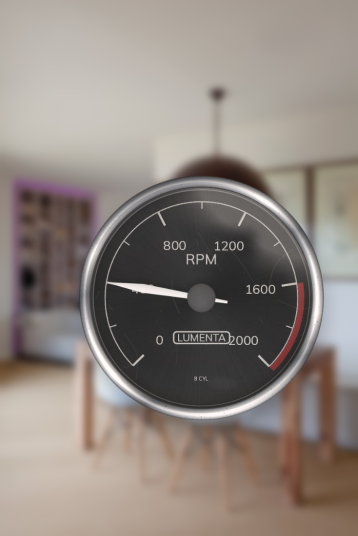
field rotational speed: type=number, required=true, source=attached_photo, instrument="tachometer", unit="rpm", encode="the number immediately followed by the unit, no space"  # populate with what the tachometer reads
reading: 400rpm
